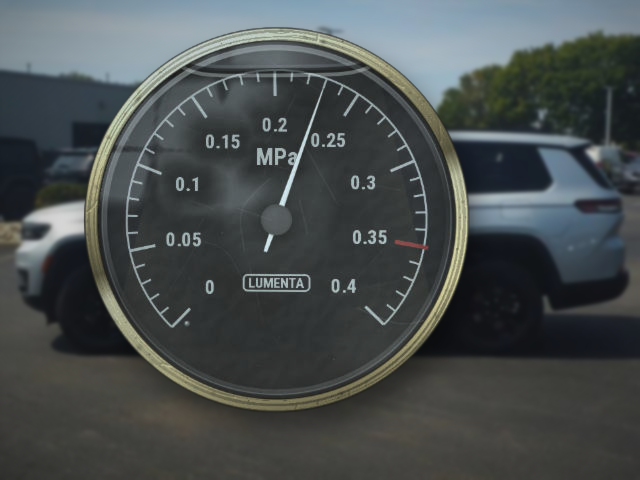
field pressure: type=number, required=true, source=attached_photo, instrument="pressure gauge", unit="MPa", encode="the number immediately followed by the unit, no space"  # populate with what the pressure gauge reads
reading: 0.23MPa
